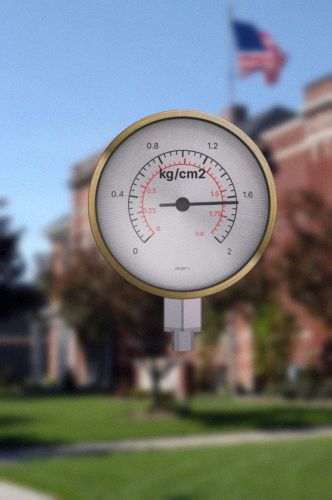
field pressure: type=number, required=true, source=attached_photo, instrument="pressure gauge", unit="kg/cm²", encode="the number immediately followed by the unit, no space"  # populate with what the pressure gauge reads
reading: 1.65kg/cm²
